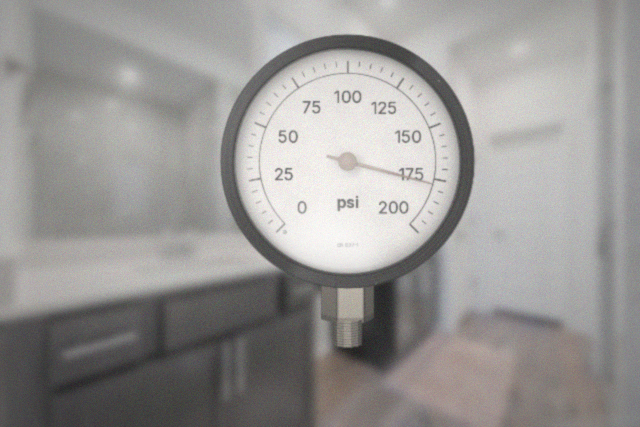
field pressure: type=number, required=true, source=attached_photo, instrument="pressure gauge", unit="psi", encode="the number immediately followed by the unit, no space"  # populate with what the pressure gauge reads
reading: 177.5psi
